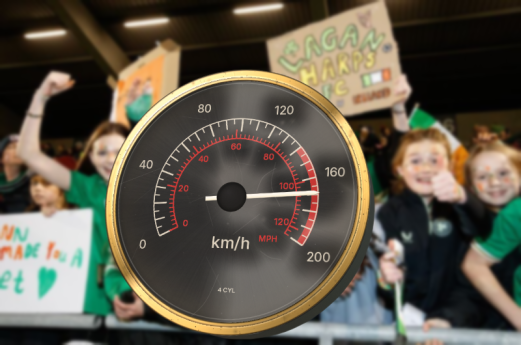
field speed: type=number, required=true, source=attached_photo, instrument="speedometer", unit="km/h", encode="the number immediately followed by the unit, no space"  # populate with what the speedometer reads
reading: 170km/h
